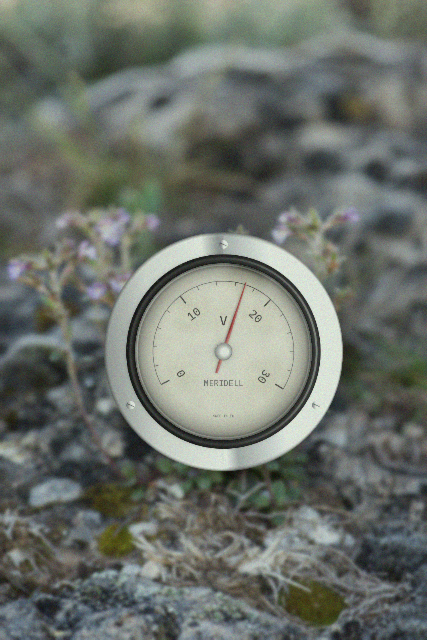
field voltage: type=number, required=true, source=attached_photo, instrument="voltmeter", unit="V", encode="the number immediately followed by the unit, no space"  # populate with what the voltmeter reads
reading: 17V
